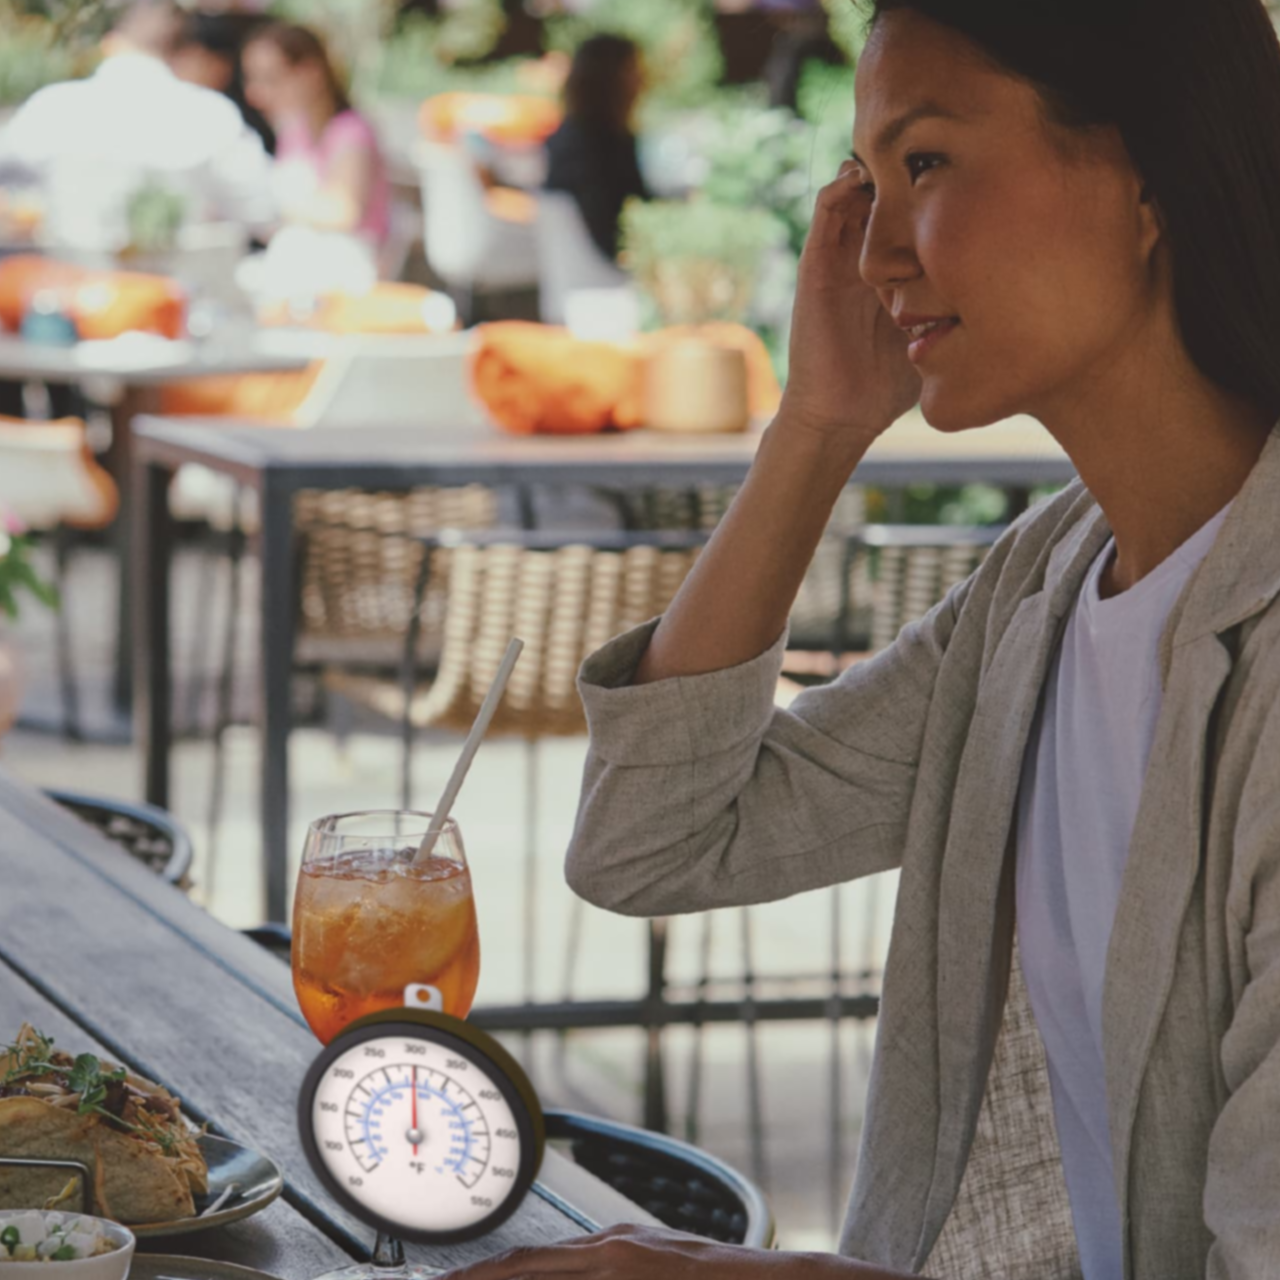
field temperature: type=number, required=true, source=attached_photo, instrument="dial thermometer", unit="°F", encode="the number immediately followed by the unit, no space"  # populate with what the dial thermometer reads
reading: 300°F
